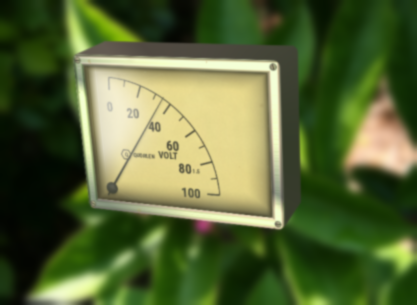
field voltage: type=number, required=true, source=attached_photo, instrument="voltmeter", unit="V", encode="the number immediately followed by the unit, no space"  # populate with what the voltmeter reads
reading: 35V
